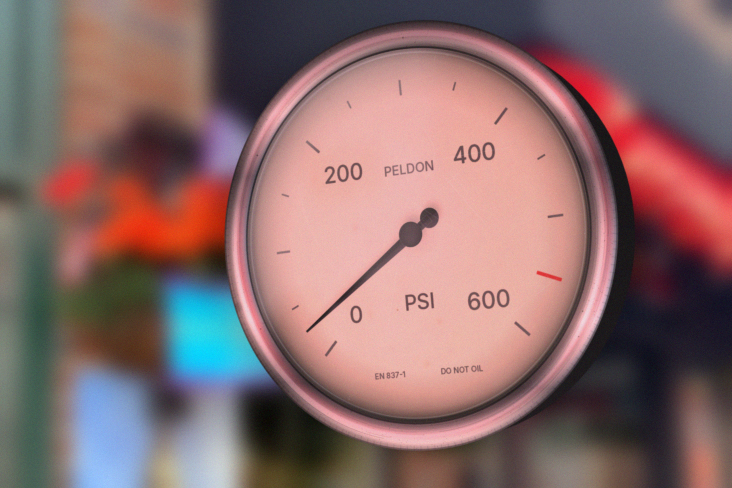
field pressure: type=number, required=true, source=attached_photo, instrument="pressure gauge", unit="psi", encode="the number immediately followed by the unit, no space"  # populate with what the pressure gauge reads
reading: 25psi
